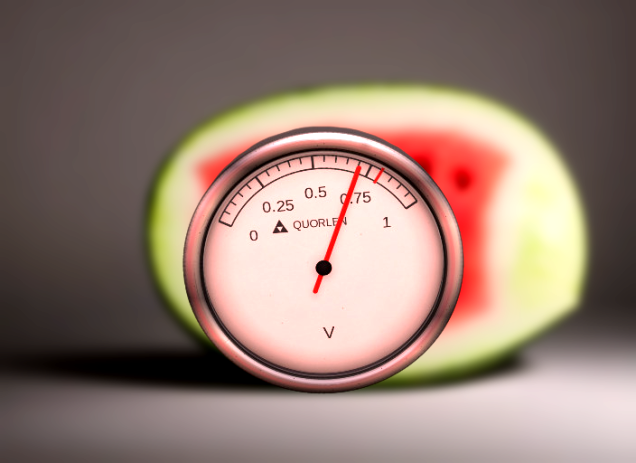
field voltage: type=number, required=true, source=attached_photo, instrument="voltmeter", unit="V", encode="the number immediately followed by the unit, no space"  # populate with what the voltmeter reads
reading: 0.7V
